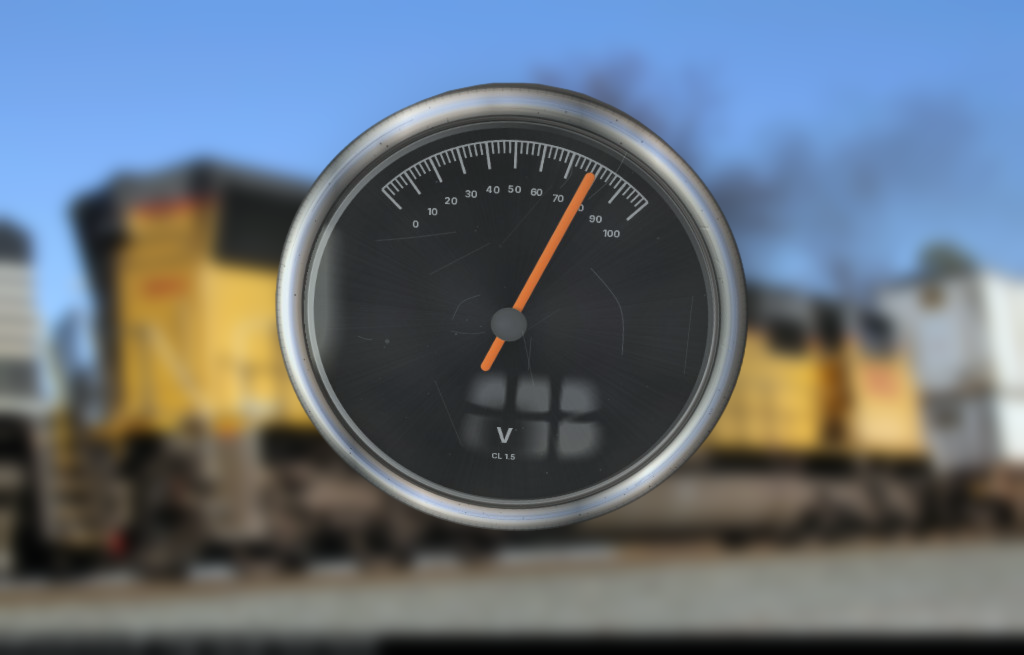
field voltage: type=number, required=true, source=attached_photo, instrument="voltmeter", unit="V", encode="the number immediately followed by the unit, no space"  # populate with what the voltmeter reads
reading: 78V
